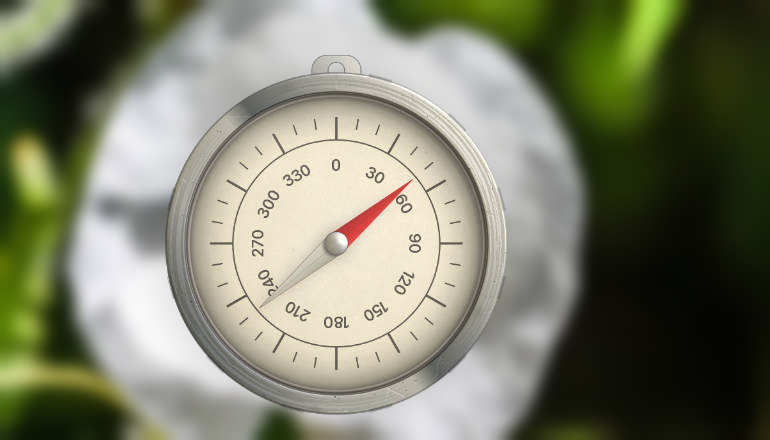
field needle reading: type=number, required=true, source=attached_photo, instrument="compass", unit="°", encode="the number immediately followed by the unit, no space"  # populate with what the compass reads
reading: 50°
